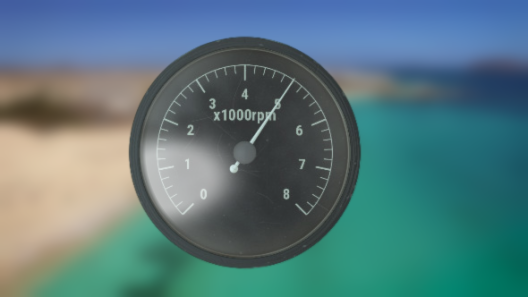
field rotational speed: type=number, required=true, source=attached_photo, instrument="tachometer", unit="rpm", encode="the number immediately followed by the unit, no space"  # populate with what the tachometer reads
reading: 5000rpm
